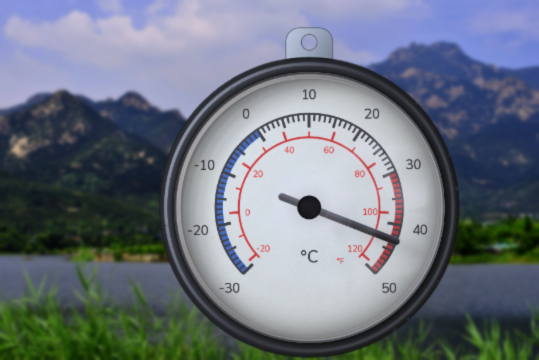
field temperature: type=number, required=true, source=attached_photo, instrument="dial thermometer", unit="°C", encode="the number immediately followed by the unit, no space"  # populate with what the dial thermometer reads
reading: 43°C
